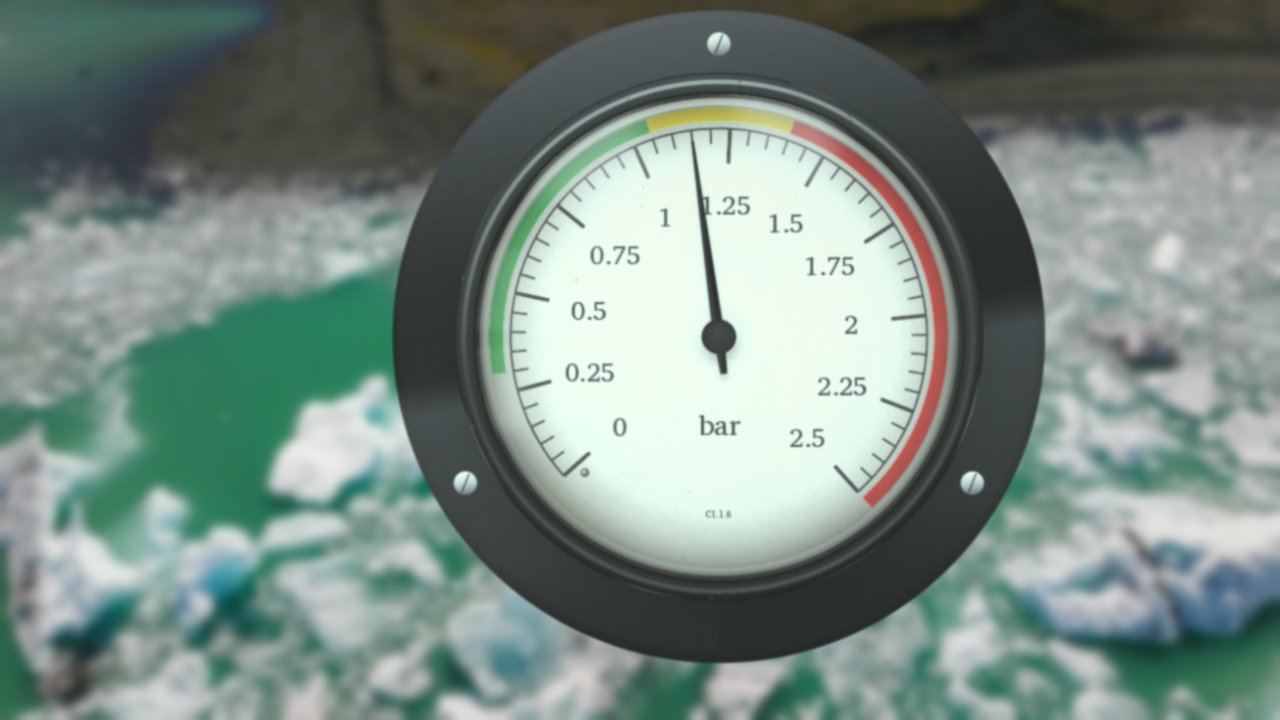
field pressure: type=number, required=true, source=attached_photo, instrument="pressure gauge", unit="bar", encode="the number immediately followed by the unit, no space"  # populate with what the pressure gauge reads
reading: 1.15bar
